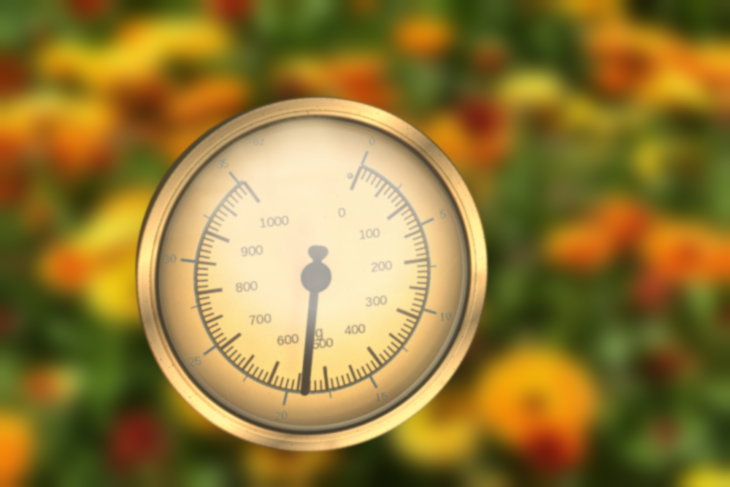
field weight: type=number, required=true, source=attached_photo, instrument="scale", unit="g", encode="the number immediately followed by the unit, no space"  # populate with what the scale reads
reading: 540g
